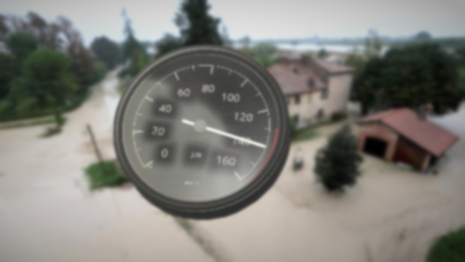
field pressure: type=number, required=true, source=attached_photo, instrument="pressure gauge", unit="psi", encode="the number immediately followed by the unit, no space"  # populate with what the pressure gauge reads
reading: 140psi
